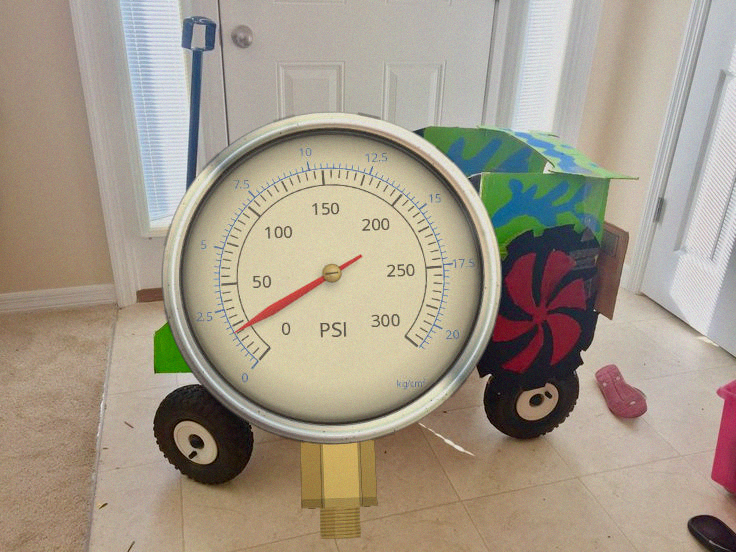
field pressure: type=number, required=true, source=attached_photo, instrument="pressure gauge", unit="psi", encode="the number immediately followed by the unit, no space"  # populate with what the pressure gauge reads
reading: 20psi
